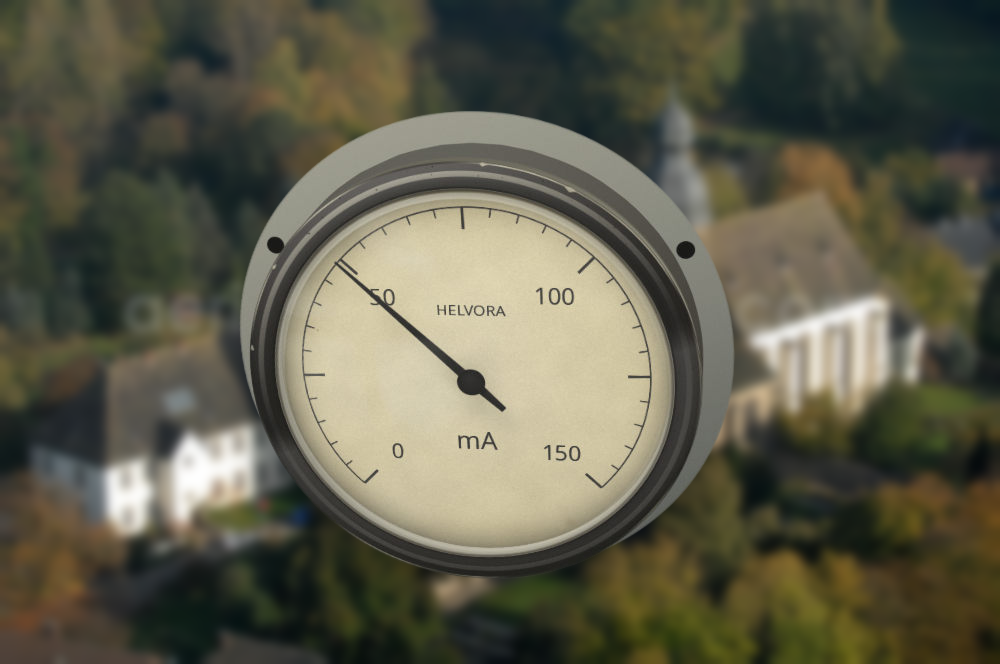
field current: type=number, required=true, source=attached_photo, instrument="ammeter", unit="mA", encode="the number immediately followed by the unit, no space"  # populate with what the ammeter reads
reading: 50mA
